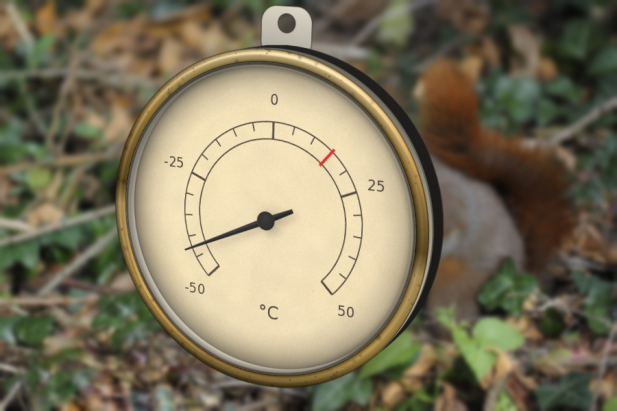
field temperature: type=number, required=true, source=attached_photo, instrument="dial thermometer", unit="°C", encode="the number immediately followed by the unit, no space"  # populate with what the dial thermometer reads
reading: -42.5°C
